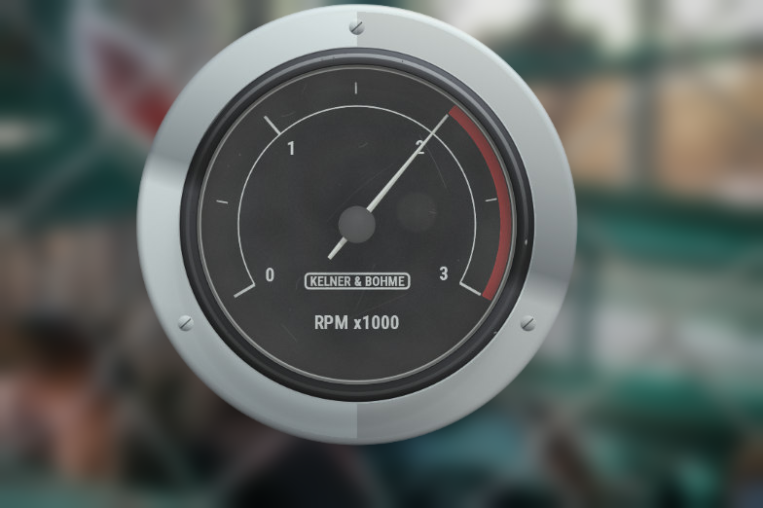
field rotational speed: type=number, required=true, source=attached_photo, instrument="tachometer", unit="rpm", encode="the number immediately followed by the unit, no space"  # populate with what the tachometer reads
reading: 2000rpm
